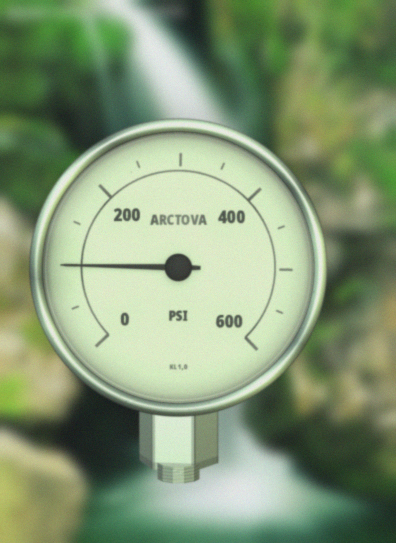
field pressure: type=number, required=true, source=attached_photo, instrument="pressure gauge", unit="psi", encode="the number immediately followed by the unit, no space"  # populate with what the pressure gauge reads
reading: 100psi
